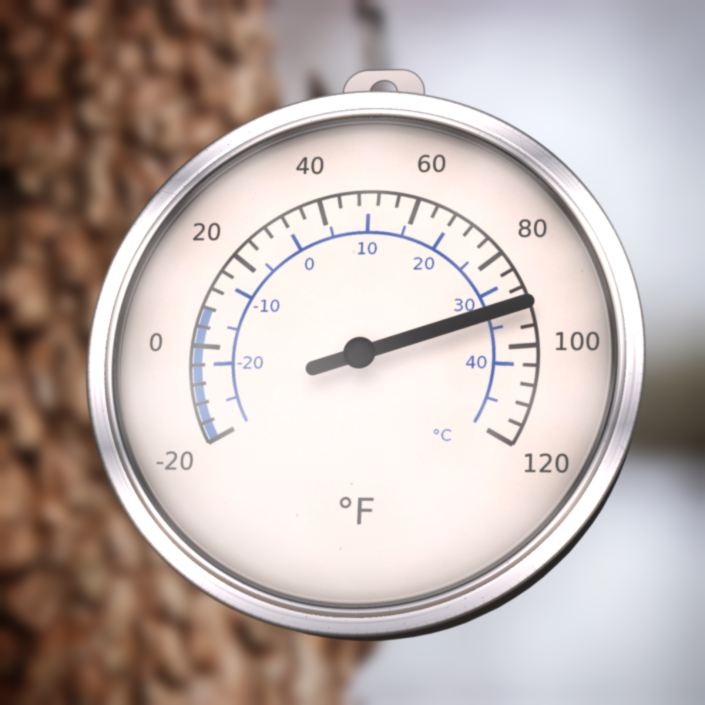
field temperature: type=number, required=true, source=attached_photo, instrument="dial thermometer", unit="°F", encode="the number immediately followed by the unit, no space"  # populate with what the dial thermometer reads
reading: 92°F
